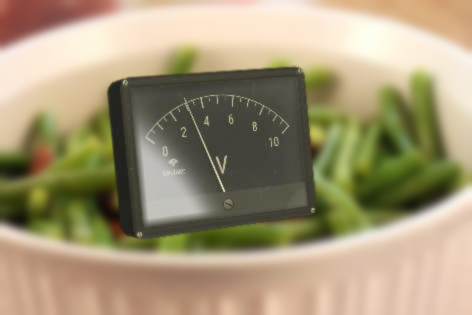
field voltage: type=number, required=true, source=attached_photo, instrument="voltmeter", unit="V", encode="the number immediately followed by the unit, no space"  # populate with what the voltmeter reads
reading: 3V
